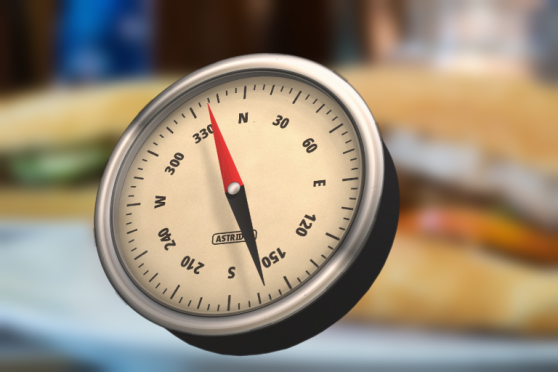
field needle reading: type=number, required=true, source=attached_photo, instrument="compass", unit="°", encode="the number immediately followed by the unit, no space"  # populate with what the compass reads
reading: 340°
